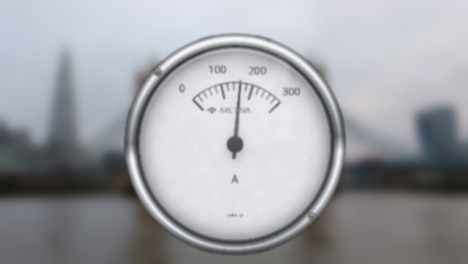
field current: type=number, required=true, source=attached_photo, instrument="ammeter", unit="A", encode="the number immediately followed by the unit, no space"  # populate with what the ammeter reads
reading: 160A
